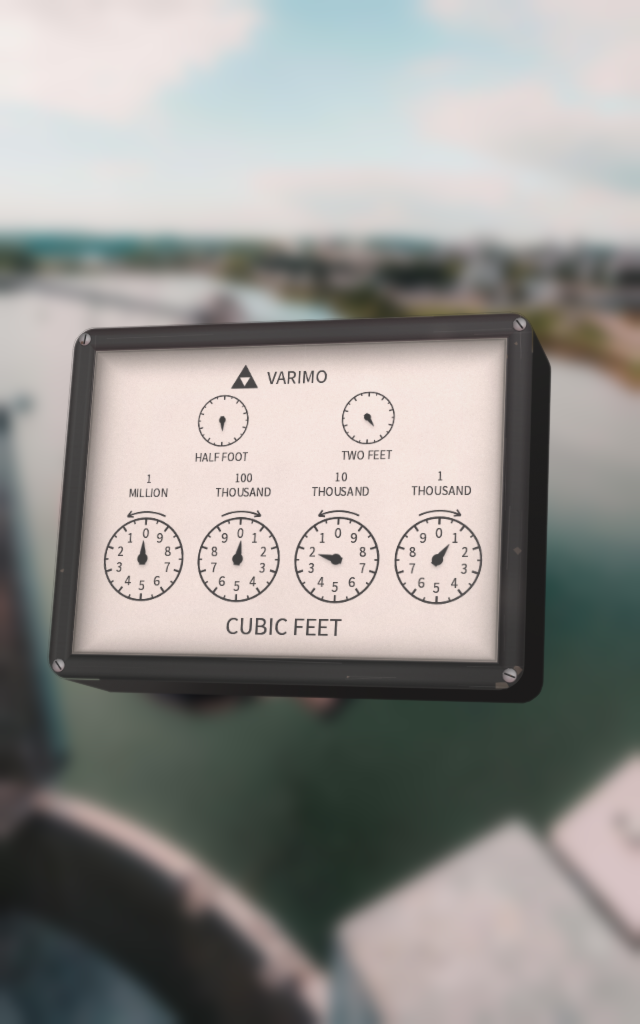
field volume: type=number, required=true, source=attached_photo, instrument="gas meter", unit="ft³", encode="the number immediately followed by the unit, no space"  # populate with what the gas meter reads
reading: 2100ft³
